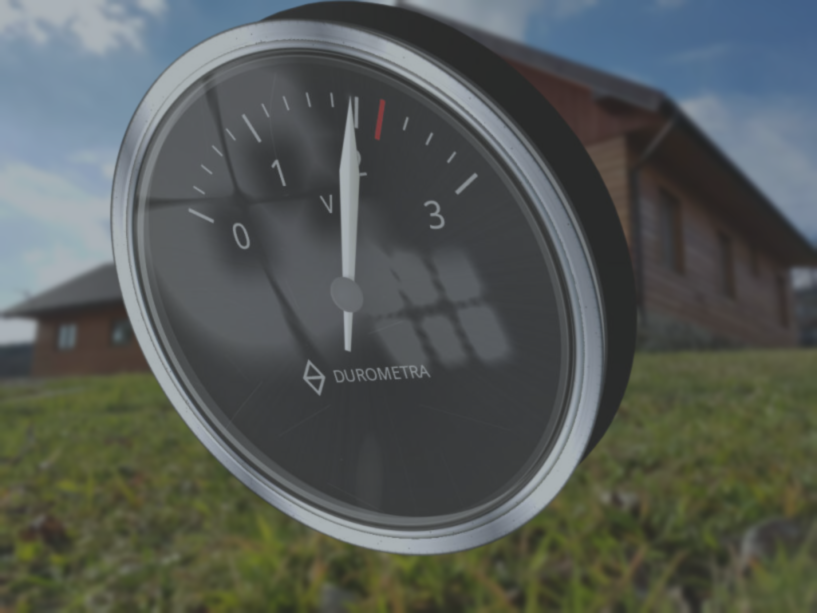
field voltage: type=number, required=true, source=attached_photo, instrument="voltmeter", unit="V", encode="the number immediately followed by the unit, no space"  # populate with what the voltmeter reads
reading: 2V
